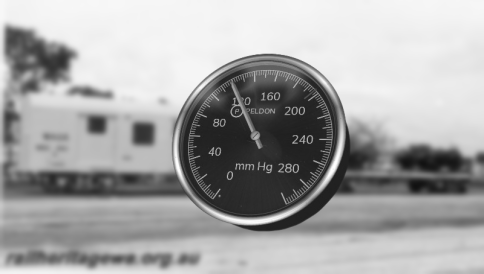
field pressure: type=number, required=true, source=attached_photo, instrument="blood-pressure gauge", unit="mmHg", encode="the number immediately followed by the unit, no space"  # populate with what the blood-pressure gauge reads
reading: 120mmHg
